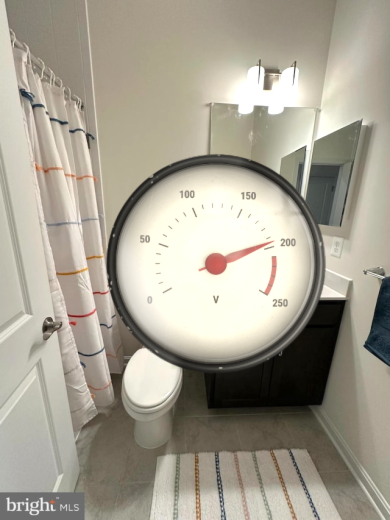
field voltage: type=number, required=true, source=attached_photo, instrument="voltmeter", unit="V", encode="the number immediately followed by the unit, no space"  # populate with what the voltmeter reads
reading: 195V
